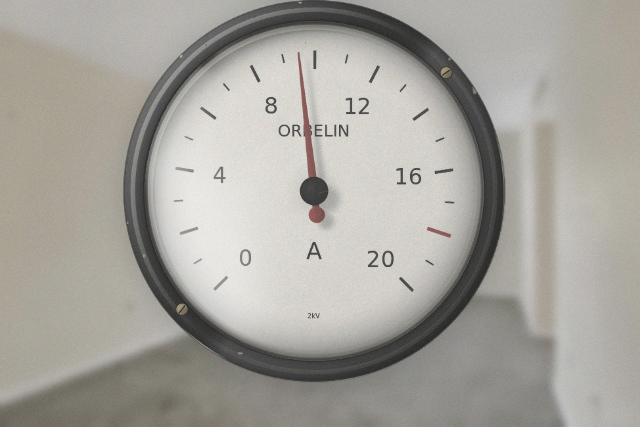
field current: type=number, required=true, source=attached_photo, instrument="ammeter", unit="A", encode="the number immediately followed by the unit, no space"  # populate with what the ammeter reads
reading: 9.5A
